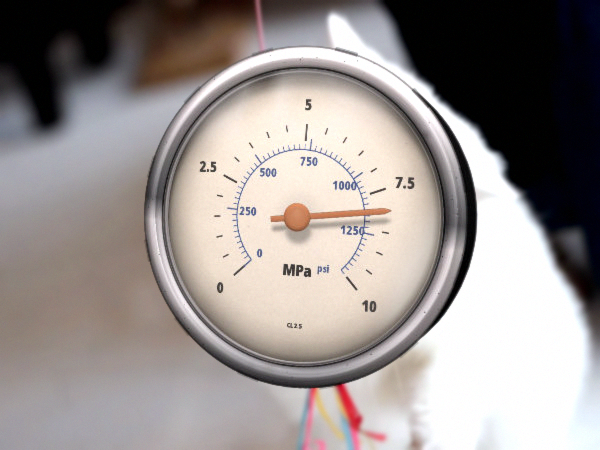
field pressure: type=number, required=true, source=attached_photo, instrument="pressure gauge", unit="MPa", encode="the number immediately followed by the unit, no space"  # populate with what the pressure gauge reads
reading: 8MPa
